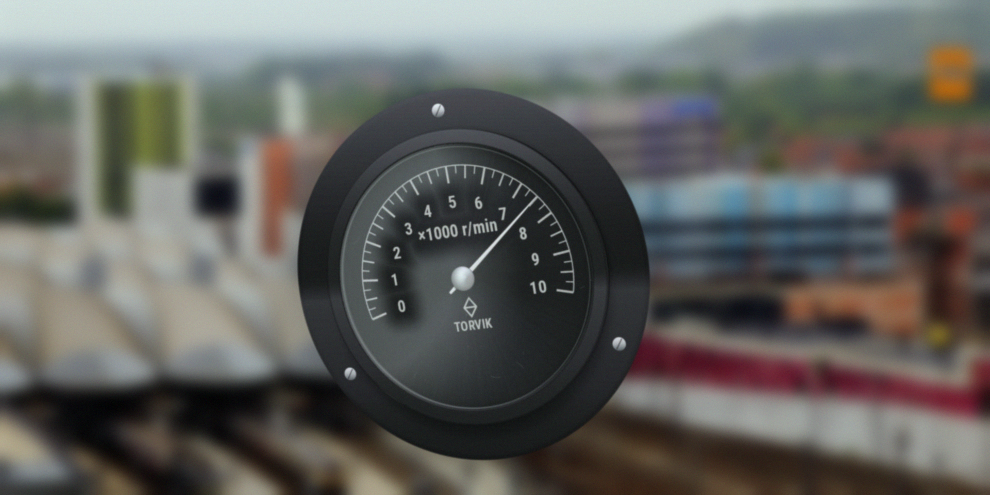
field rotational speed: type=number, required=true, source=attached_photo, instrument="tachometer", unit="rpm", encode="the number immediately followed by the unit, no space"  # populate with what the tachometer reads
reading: 7500rpm
